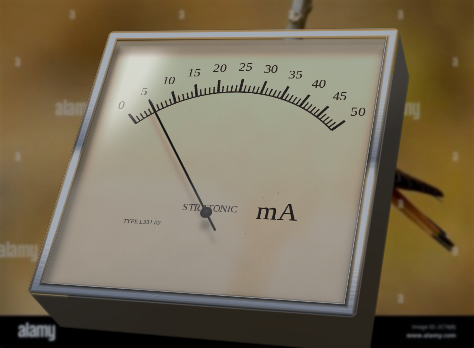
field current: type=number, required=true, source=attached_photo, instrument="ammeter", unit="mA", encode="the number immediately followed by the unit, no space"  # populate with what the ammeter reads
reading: 5mA
